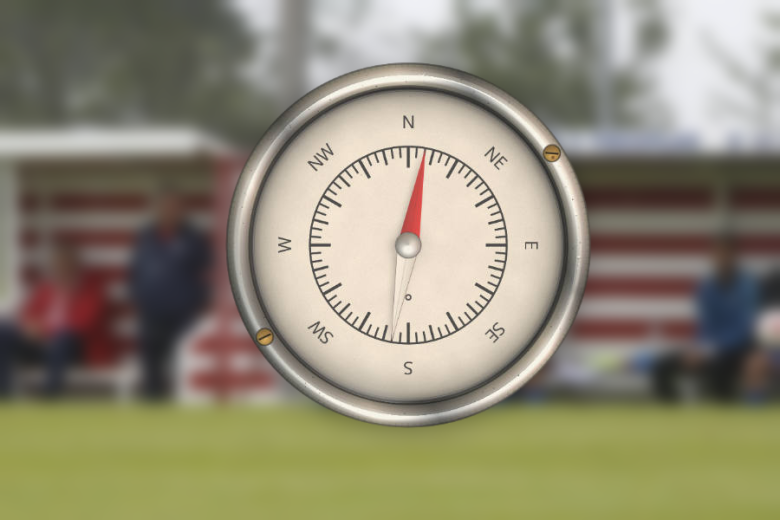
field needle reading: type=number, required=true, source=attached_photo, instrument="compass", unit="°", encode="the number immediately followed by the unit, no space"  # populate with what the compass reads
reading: 10°
